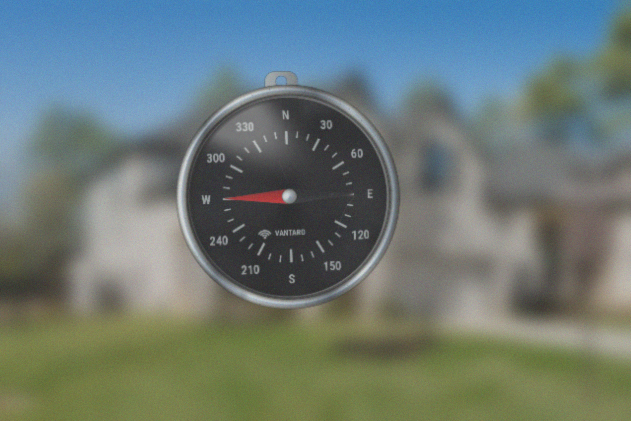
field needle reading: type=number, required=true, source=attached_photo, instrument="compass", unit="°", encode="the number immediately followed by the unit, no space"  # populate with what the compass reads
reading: 270°
